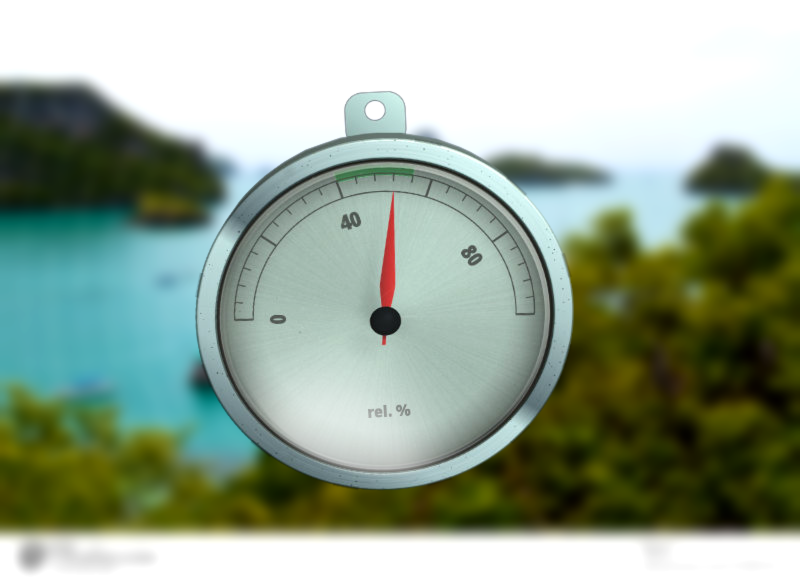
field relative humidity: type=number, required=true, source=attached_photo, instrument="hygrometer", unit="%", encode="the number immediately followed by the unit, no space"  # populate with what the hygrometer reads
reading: 52%
